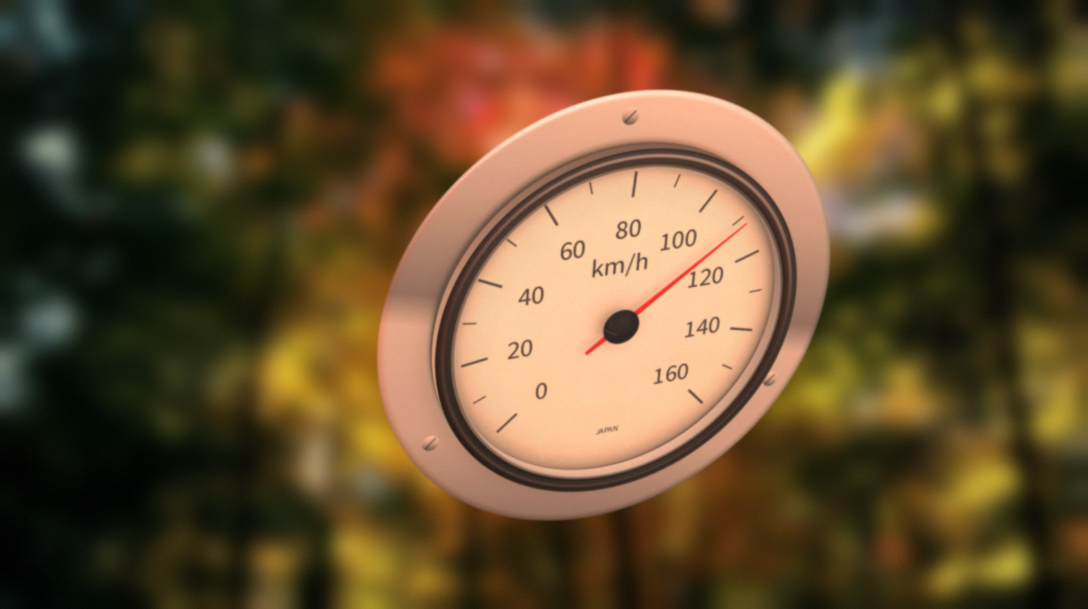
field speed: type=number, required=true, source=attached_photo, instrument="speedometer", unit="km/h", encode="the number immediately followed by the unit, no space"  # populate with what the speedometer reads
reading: 110km/h
